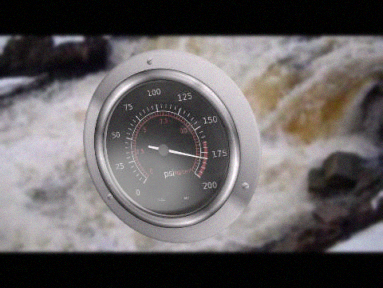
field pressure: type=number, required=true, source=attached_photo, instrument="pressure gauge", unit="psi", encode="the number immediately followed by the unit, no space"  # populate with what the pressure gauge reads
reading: 180psi
